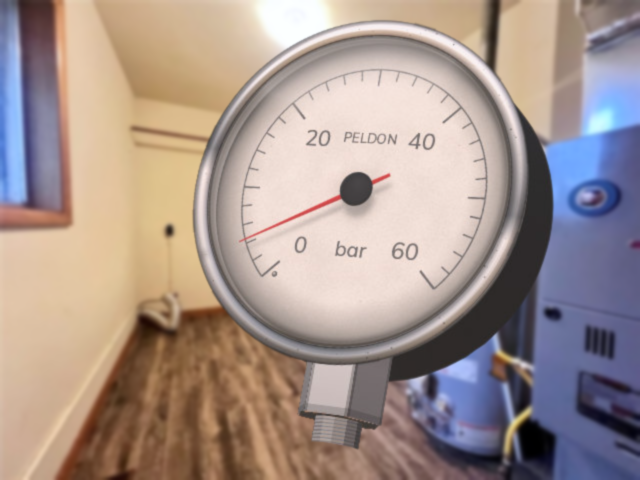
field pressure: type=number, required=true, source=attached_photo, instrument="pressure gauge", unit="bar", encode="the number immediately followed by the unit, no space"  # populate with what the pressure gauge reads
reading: 4bar
